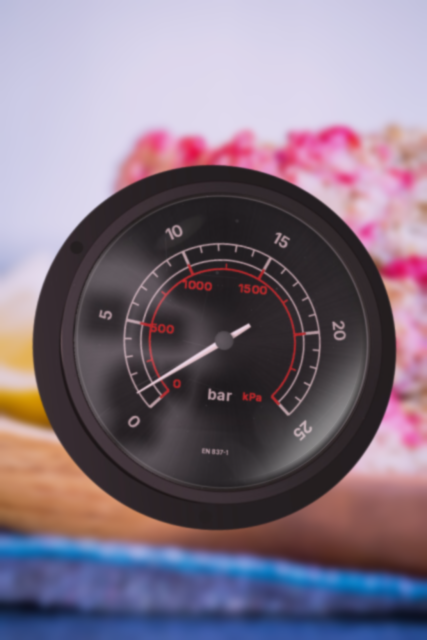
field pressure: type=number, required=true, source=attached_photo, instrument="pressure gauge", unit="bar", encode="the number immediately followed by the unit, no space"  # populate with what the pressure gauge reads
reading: 1bar
